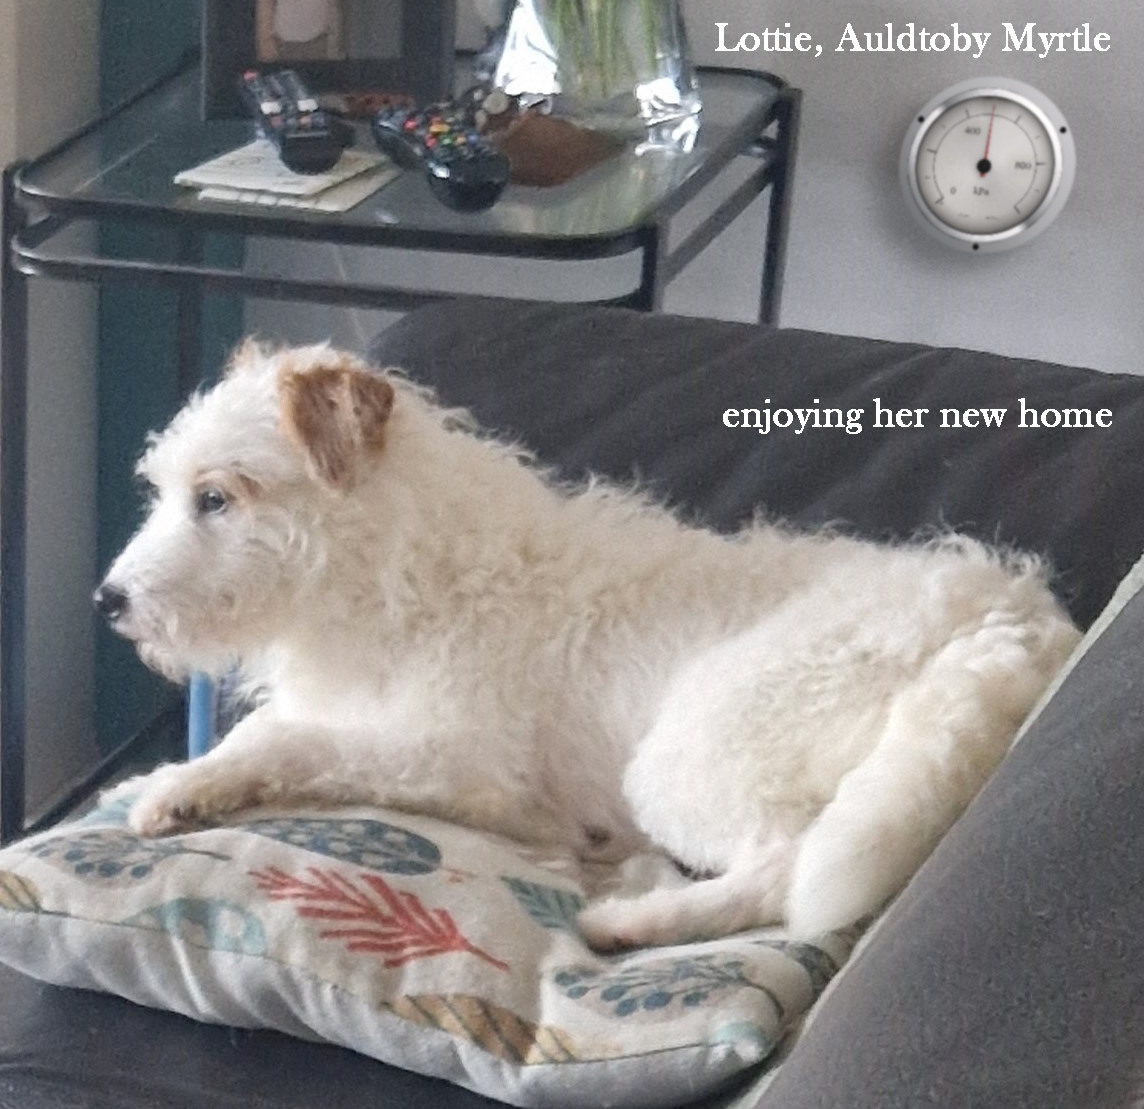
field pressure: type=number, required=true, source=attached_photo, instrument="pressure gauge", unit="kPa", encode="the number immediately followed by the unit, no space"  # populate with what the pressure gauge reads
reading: 500kPa
